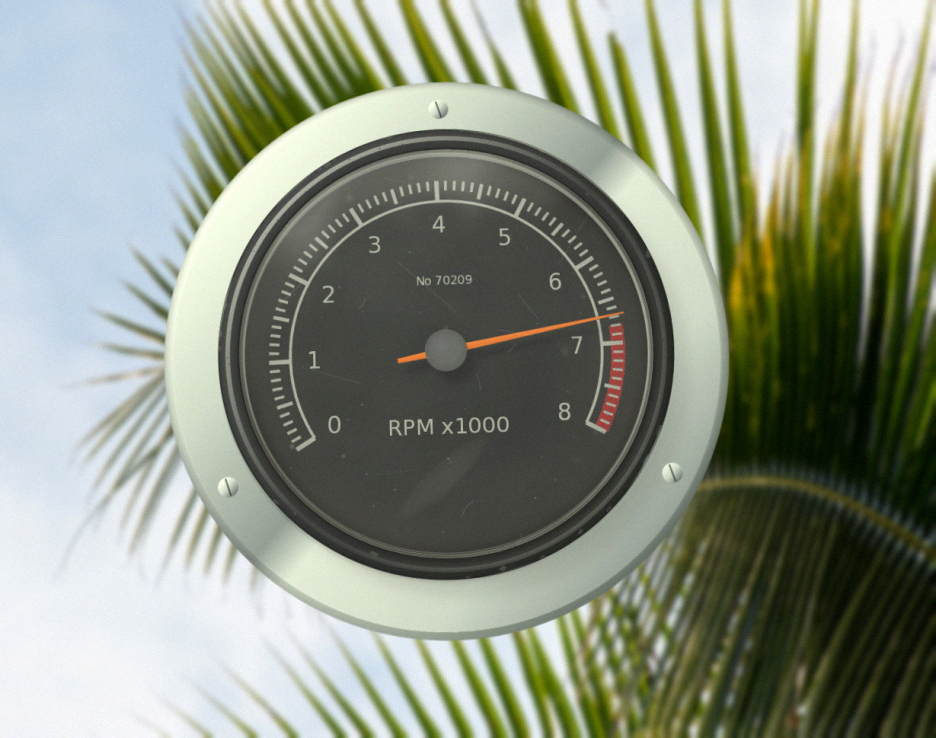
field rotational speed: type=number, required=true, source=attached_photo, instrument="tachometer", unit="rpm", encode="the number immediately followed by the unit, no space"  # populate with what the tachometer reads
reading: 6700rpm
